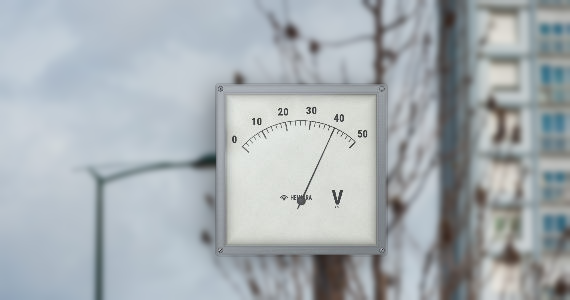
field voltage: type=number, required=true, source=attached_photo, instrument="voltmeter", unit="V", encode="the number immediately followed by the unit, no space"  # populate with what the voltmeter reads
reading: 40V
